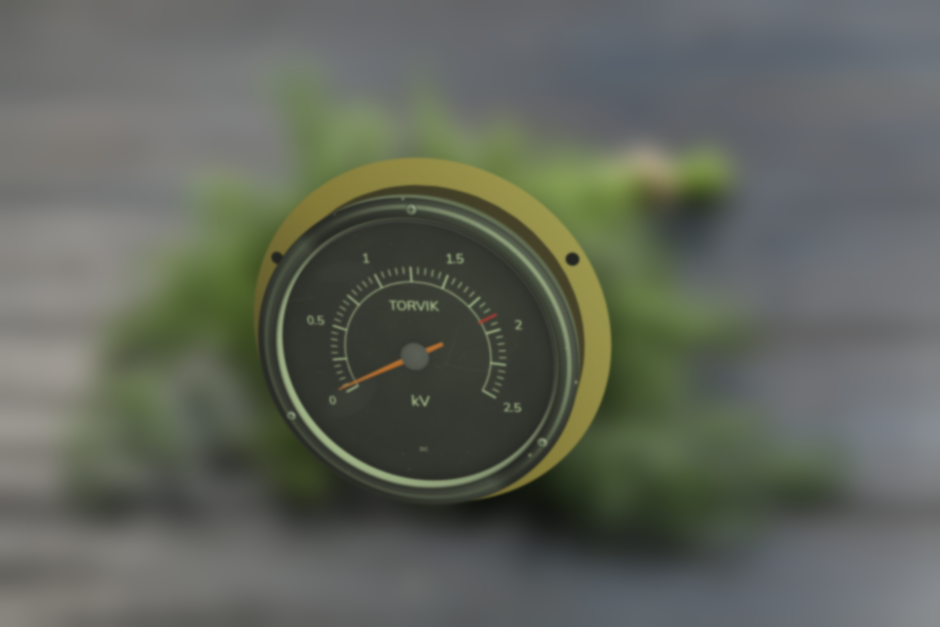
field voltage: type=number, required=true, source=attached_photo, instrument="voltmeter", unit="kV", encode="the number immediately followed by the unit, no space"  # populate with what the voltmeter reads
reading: 0.05kV
